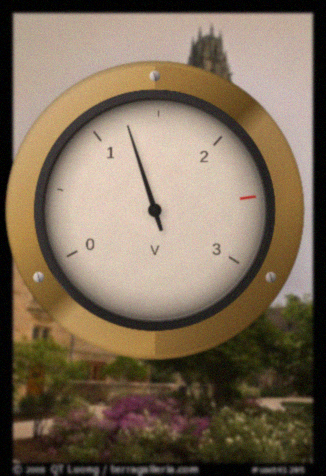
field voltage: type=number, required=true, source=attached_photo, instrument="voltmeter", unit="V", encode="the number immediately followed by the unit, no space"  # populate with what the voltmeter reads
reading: 1.25V
